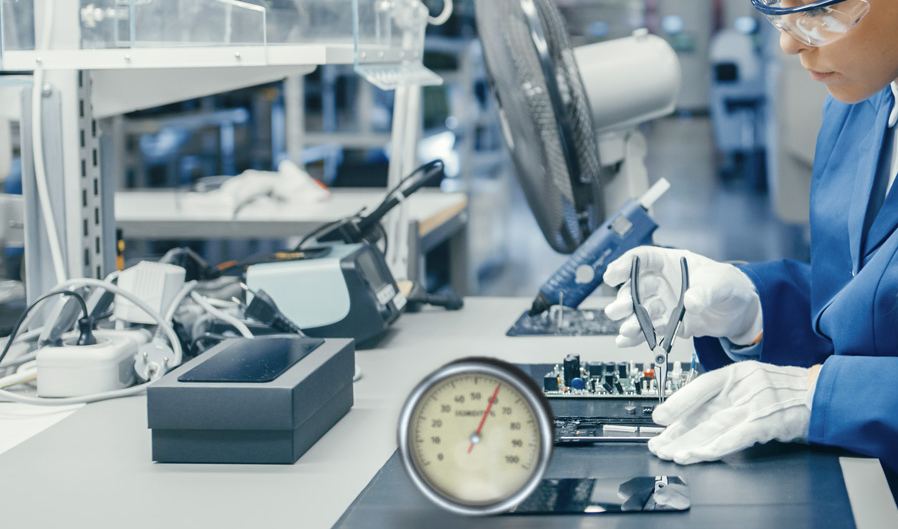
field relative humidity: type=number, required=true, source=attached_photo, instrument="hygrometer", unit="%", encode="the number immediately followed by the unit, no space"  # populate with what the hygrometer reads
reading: 60%
